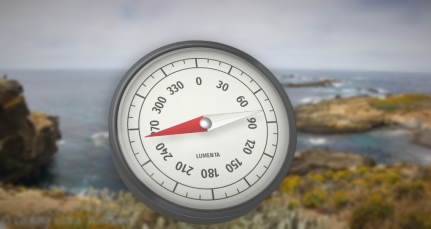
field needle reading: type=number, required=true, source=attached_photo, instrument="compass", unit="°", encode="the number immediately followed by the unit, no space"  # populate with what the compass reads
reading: 260°
